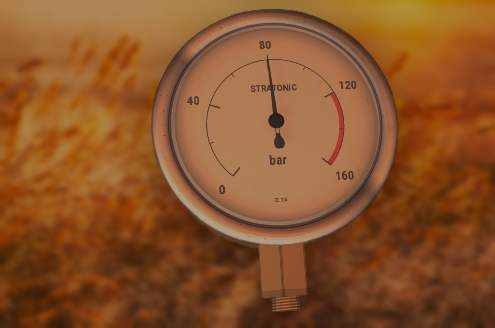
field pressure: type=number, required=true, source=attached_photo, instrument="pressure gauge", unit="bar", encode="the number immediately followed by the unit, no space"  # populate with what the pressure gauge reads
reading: 80bar
